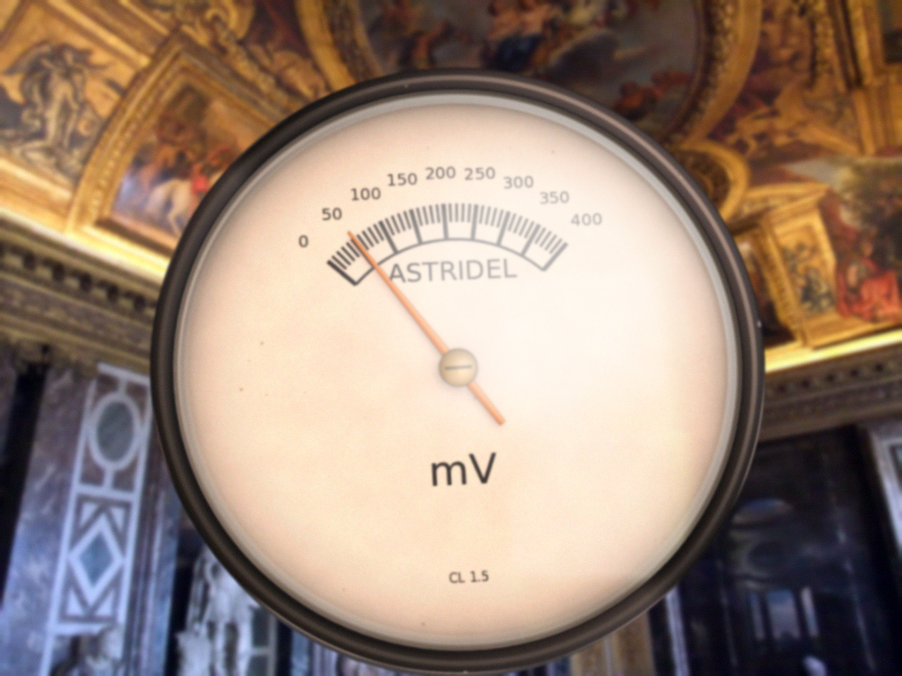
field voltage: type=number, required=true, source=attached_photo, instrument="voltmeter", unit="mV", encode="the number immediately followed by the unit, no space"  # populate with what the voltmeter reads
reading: 50mV
